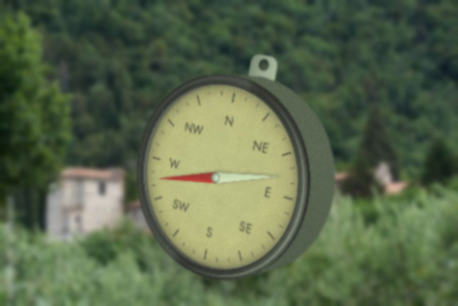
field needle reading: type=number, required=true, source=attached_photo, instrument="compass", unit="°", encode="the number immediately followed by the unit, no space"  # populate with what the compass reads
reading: 255°
